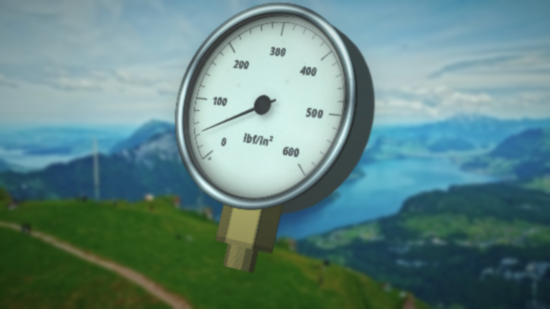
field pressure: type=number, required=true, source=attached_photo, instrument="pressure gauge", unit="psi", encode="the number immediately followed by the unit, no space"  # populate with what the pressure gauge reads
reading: 40psi
